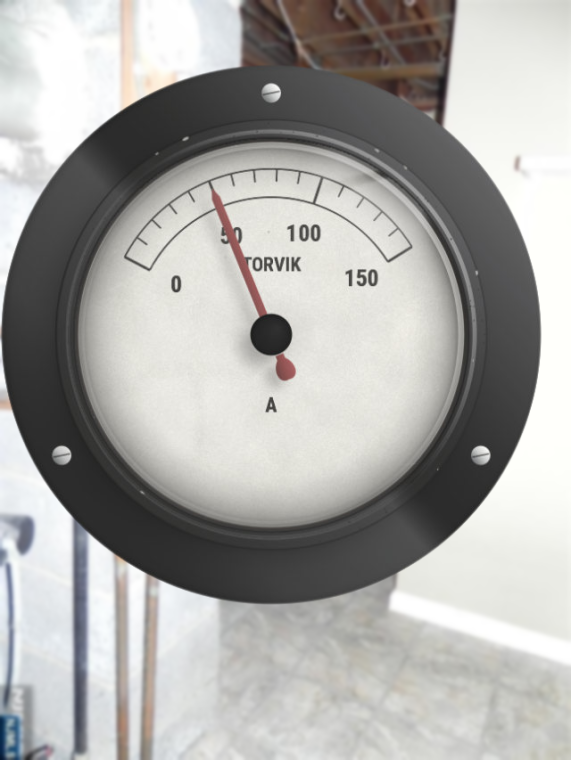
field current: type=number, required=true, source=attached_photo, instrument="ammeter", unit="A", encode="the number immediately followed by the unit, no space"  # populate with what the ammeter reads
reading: 50A
